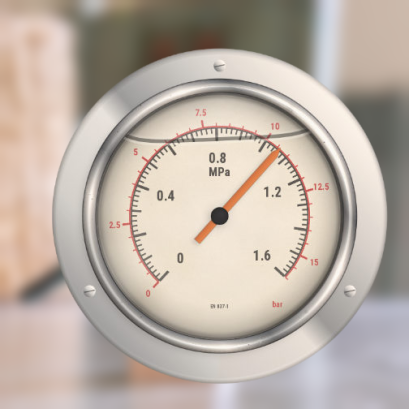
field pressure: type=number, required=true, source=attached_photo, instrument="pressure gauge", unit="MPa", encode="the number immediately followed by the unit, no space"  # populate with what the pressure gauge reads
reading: 1.06MPa
